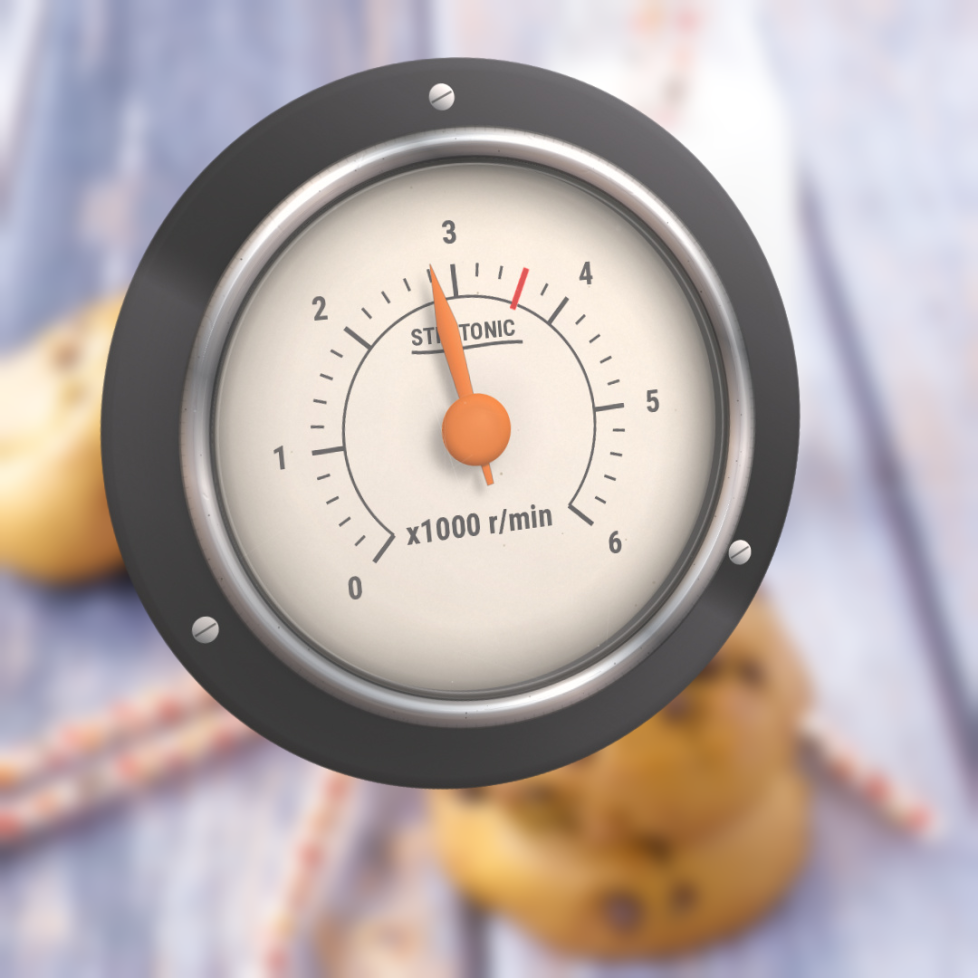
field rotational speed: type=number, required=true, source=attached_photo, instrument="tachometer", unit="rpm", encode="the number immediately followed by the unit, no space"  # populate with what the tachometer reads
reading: 2800rpm
